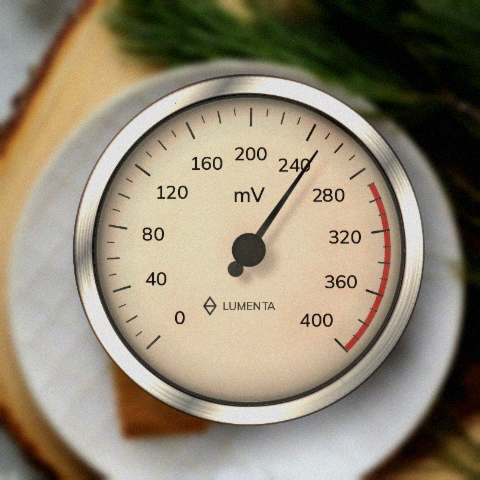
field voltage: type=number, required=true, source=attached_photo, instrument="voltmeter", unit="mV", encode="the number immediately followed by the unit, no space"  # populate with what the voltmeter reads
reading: 250mV
